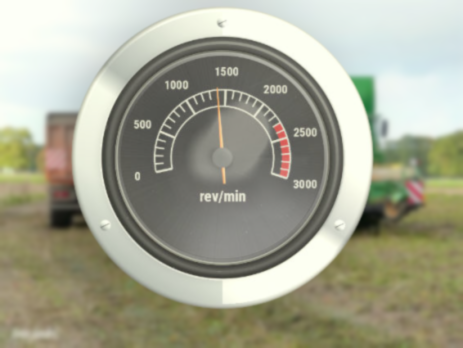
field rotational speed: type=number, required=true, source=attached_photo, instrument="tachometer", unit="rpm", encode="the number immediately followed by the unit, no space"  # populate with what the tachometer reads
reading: 1400rpm
